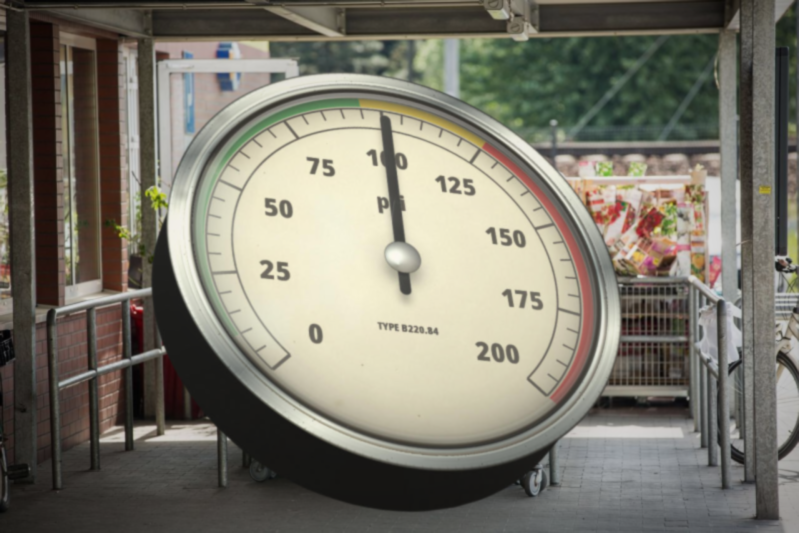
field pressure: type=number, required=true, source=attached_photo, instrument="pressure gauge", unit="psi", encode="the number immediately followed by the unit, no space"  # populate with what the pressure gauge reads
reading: 100psi
